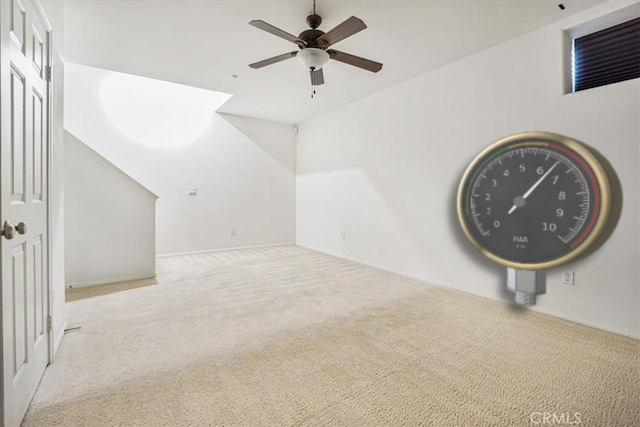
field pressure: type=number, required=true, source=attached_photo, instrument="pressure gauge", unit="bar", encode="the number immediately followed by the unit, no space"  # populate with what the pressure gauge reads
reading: 6.5bar
